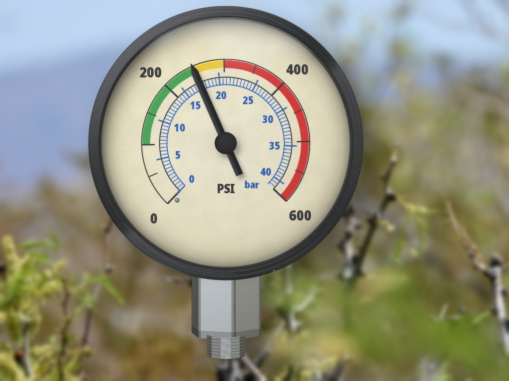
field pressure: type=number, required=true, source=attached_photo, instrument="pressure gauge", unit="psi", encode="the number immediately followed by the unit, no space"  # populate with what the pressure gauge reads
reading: 250psi
